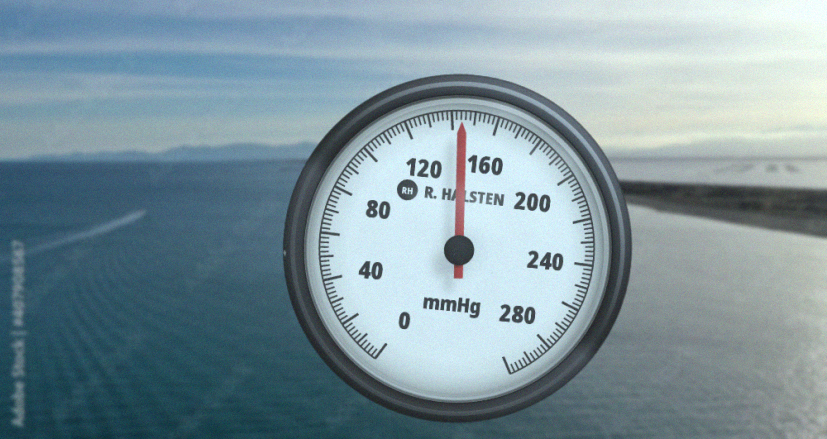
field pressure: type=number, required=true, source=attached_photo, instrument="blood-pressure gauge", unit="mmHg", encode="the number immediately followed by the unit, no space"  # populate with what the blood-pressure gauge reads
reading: 144mmHg
